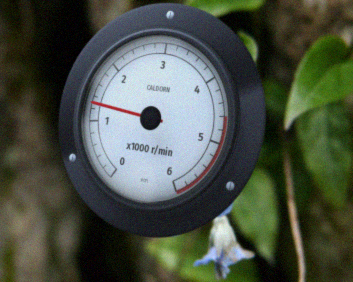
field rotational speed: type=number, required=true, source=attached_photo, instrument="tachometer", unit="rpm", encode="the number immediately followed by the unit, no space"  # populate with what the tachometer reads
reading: 1300rpm
